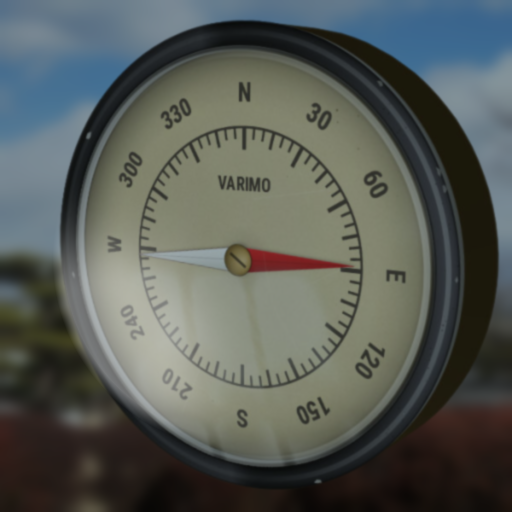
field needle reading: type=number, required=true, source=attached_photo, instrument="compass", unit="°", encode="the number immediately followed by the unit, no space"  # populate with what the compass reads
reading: 87.5°
